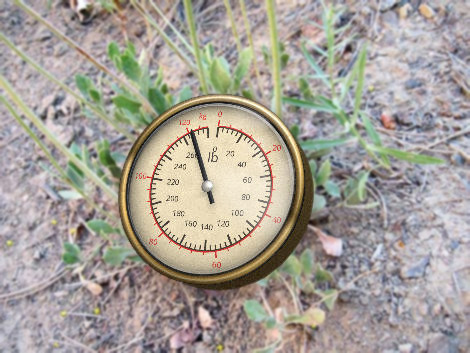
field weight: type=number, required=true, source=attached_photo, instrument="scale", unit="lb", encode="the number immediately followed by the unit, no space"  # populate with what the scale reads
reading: 268lb
